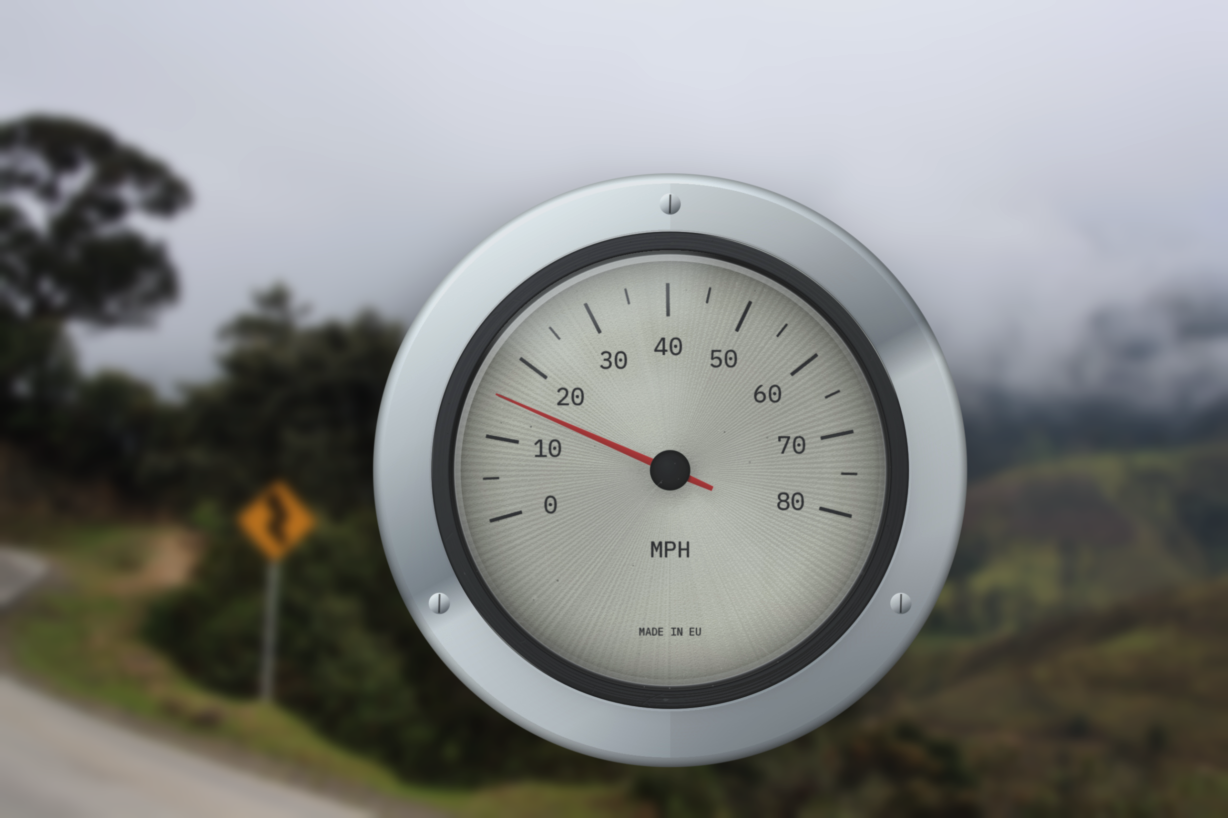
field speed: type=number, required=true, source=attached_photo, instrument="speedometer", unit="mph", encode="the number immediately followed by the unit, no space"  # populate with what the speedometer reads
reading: 15mph
